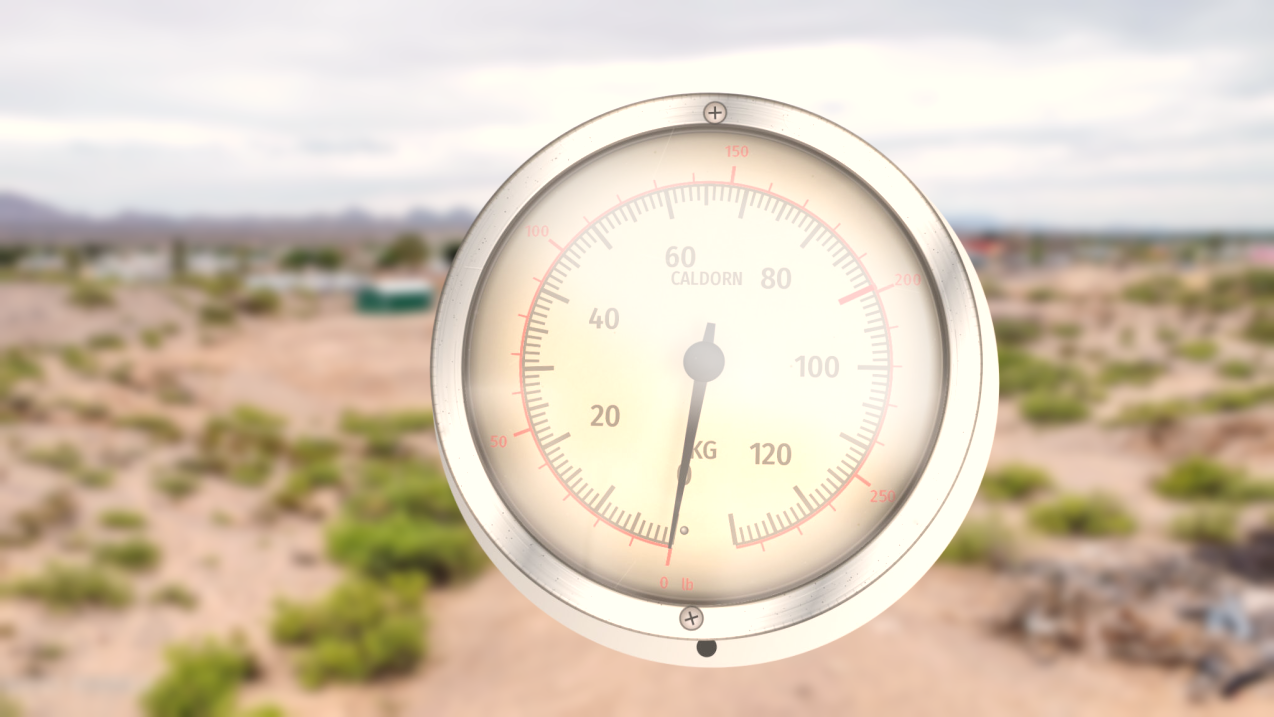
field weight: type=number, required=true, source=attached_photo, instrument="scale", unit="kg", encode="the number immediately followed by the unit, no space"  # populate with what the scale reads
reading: 0kg
